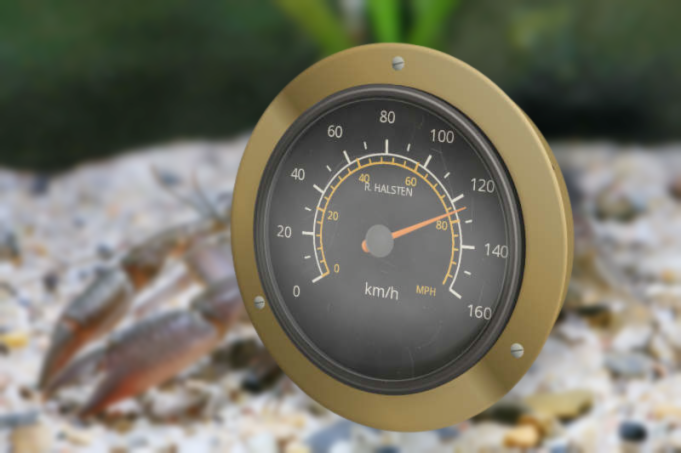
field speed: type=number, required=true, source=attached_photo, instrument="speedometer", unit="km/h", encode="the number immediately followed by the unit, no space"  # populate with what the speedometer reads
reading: 125km/h
